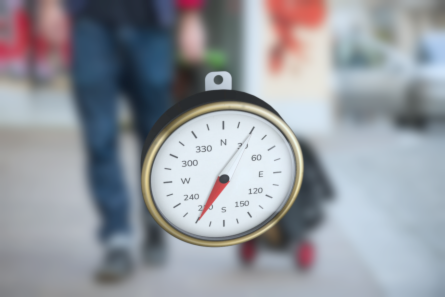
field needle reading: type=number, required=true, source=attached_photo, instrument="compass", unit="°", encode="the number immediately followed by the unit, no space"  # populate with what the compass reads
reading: 210°
